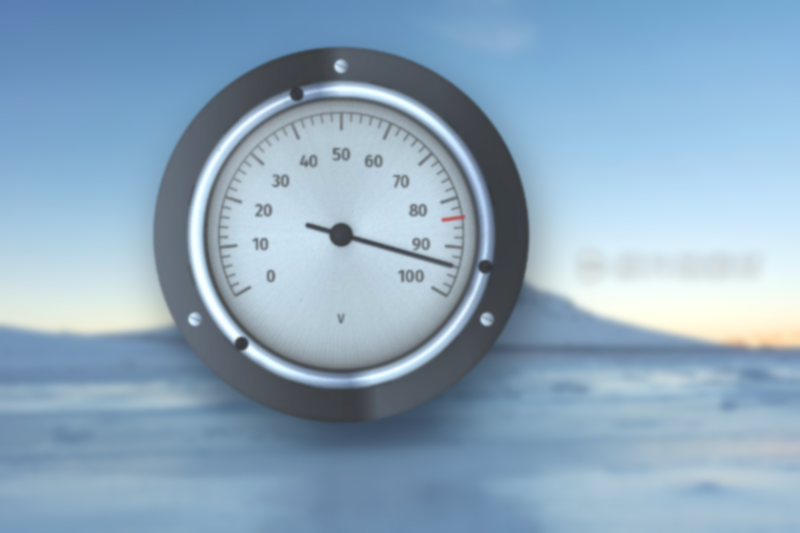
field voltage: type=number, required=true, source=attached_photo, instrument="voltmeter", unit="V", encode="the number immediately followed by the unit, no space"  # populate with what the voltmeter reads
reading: 94V
